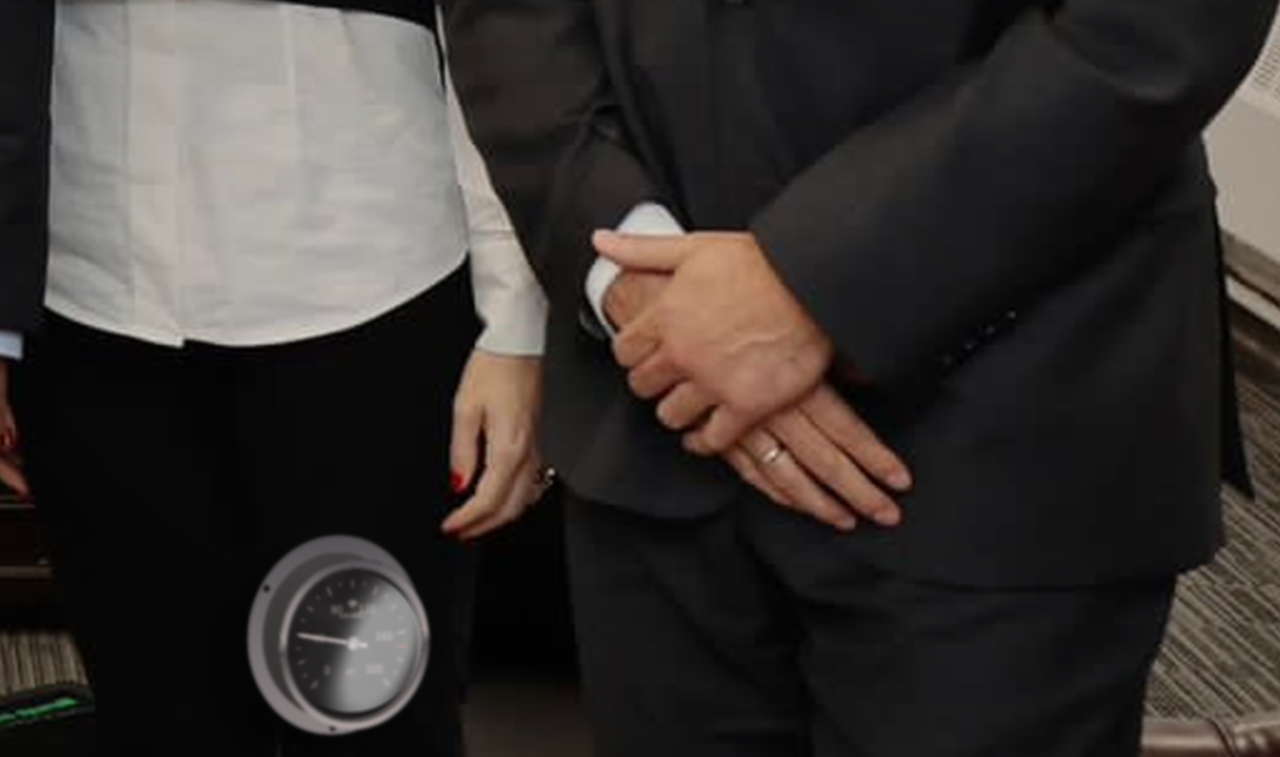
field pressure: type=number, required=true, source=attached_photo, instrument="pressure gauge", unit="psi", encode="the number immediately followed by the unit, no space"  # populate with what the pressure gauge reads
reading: 40psi
